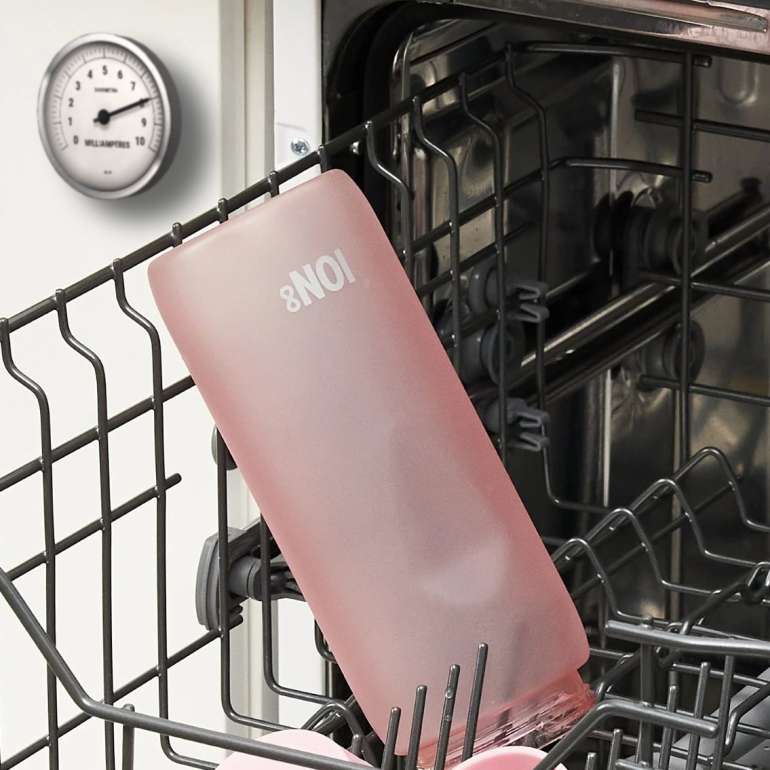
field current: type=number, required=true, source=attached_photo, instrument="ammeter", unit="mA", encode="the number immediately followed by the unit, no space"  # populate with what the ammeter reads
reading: 8mA
